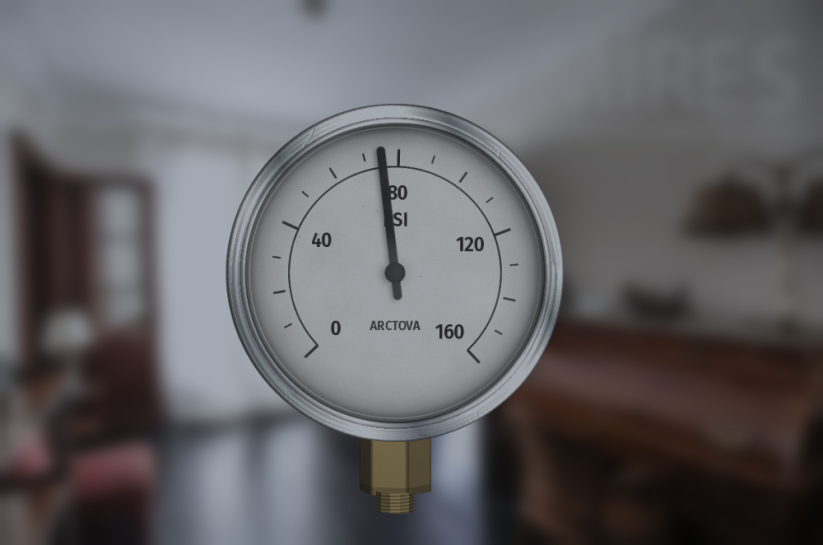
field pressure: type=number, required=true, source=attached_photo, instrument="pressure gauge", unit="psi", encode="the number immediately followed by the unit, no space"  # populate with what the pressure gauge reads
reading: 75psi
